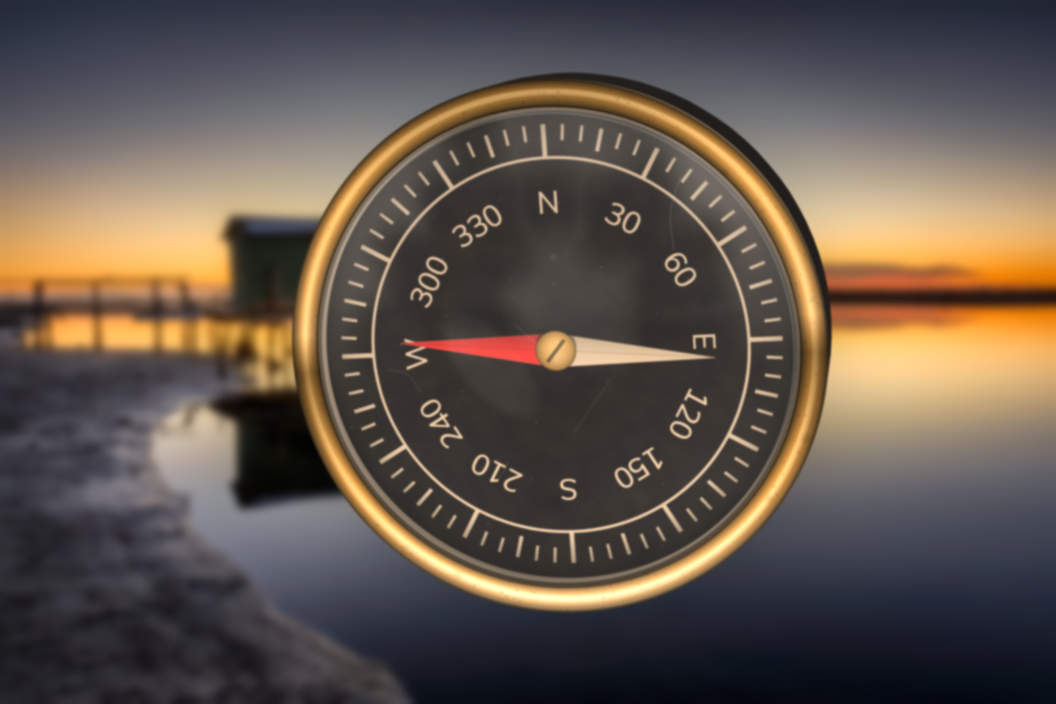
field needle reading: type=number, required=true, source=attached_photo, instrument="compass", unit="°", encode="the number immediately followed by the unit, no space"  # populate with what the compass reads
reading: 275°
